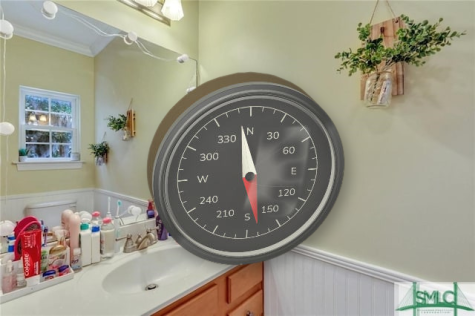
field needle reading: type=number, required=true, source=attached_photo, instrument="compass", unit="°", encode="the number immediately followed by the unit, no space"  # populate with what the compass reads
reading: 170°
